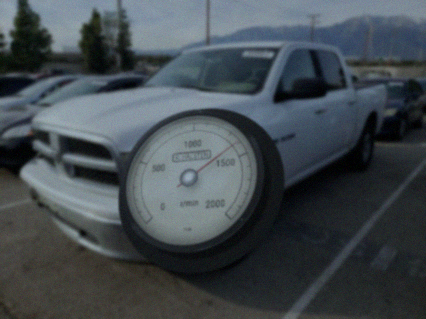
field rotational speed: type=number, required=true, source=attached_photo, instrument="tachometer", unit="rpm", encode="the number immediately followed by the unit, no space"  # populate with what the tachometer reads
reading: 1400rpm
